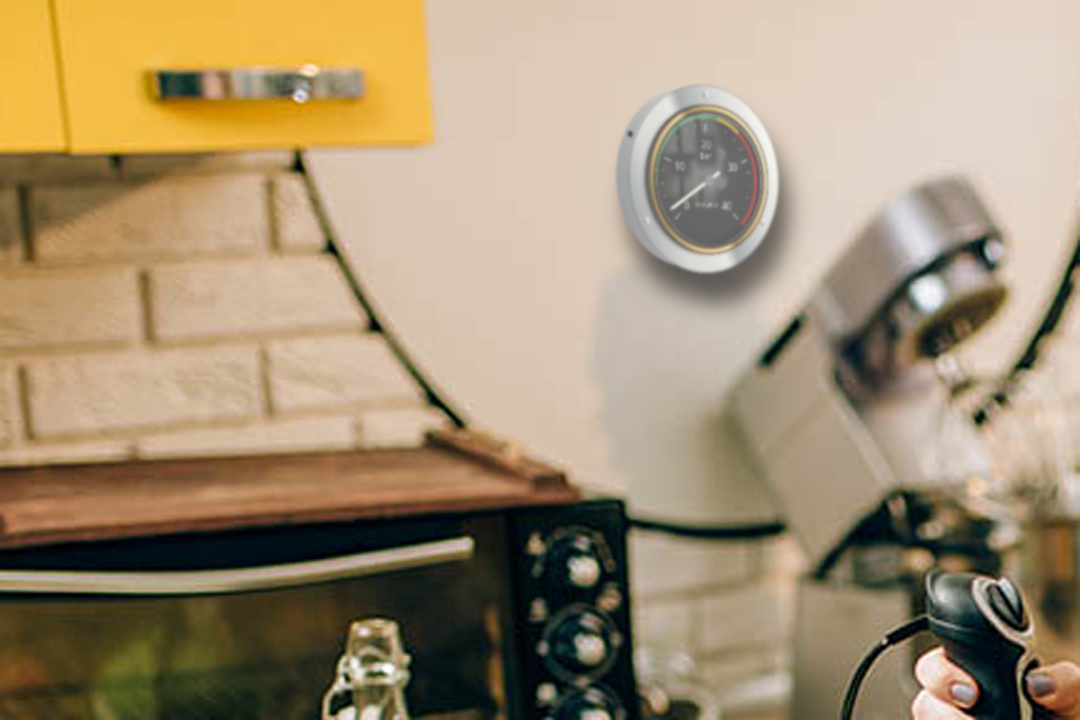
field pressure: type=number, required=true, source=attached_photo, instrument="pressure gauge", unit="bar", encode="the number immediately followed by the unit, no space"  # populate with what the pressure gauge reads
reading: 2bar
